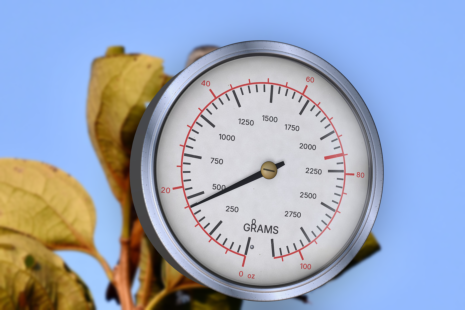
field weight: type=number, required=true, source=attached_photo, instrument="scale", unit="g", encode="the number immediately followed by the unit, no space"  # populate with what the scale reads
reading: 450g
